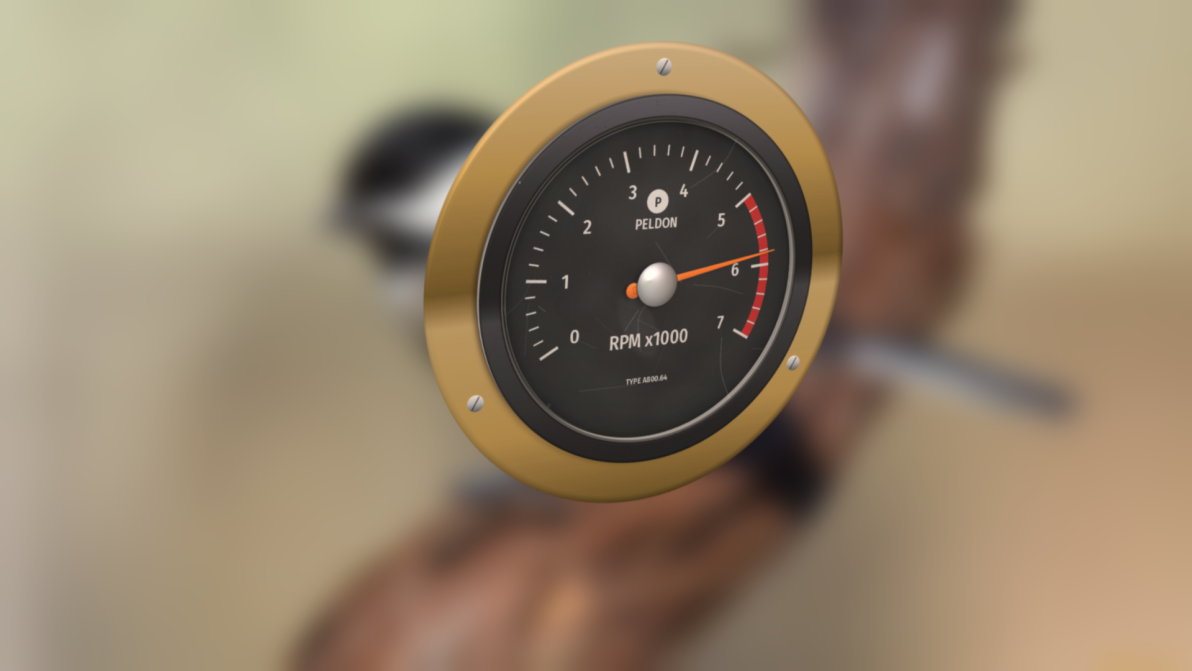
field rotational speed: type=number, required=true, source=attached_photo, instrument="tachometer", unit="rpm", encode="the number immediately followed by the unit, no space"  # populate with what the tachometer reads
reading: 5800rpm
